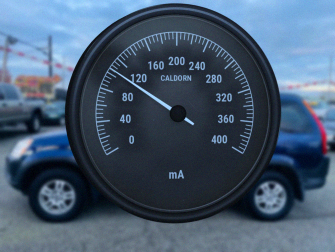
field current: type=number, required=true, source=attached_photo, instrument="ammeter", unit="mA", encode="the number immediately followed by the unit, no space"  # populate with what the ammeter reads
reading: 105mA
